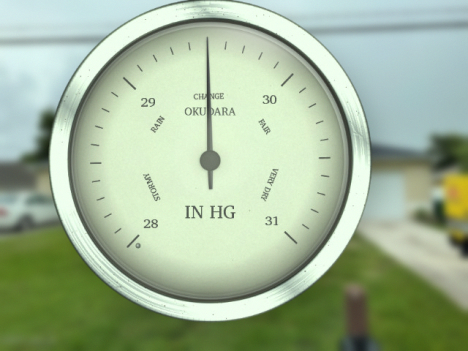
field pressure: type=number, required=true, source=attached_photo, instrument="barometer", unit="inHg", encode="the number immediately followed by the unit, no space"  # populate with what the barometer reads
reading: 29.5inHg
